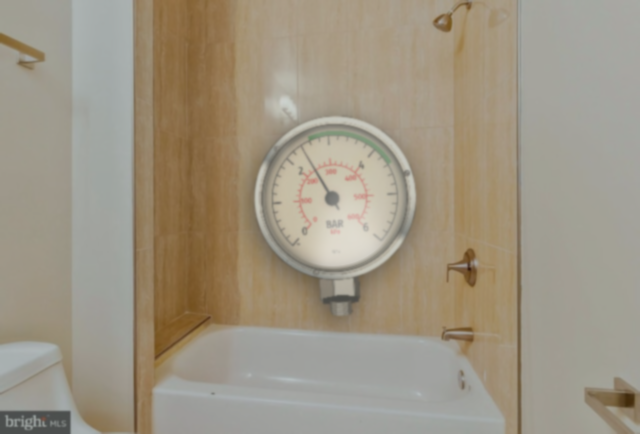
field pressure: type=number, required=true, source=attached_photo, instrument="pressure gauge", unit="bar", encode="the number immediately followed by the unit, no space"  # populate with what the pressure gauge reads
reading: 2.4bar
